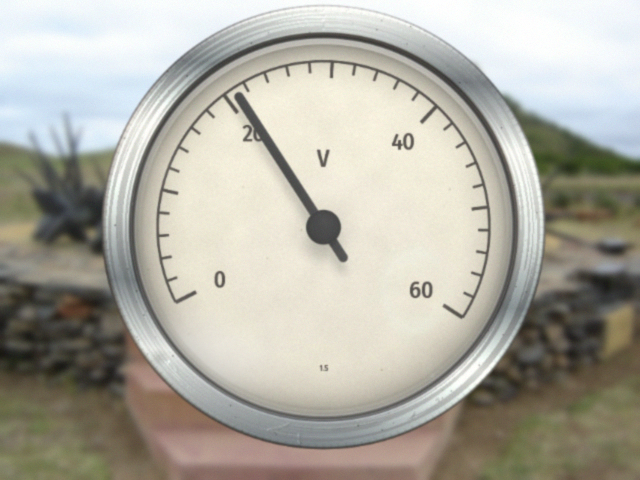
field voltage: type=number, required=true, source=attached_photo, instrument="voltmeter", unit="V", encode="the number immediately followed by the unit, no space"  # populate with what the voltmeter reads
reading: 21V
